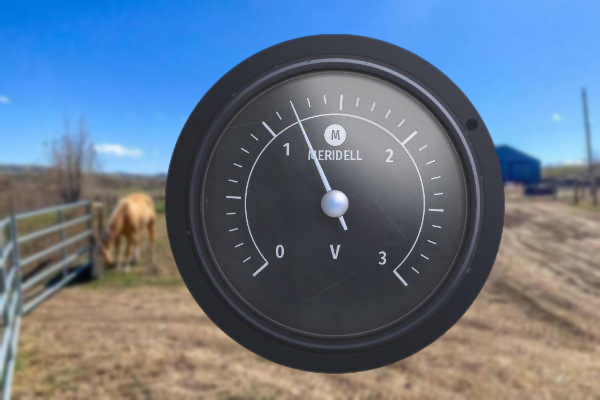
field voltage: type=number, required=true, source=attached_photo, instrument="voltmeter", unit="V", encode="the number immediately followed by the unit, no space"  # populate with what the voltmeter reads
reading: 1.2V
